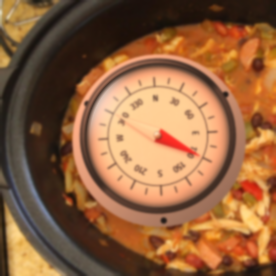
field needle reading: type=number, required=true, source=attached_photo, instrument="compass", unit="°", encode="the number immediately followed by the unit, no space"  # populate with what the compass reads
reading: 120°
